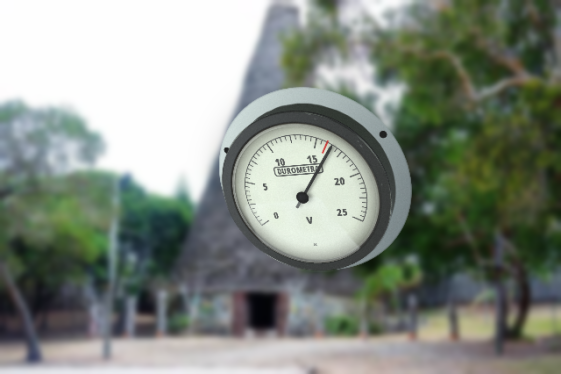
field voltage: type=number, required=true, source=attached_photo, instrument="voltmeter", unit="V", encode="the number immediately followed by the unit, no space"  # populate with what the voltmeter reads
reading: 16.5V
